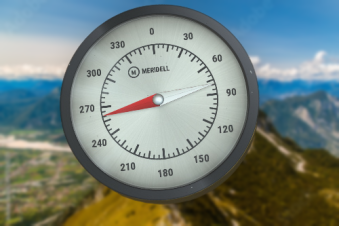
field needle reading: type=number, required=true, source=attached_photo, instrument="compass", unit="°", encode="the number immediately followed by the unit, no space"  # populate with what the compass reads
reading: 260°
